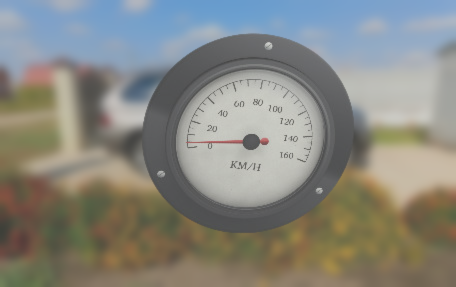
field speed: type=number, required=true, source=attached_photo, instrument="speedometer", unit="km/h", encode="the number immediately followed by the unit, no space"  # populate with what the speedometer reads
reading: 5km/h
